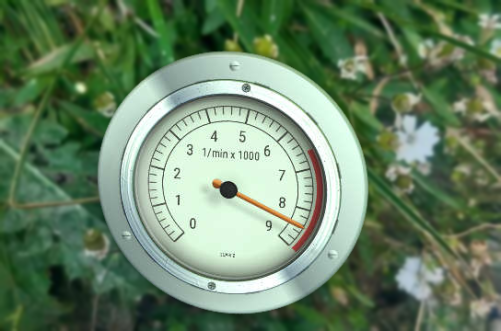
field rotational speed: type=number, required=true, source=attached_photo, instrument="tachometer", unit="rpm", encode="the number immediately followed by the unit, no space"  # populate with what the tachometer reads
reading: 8400rpm
